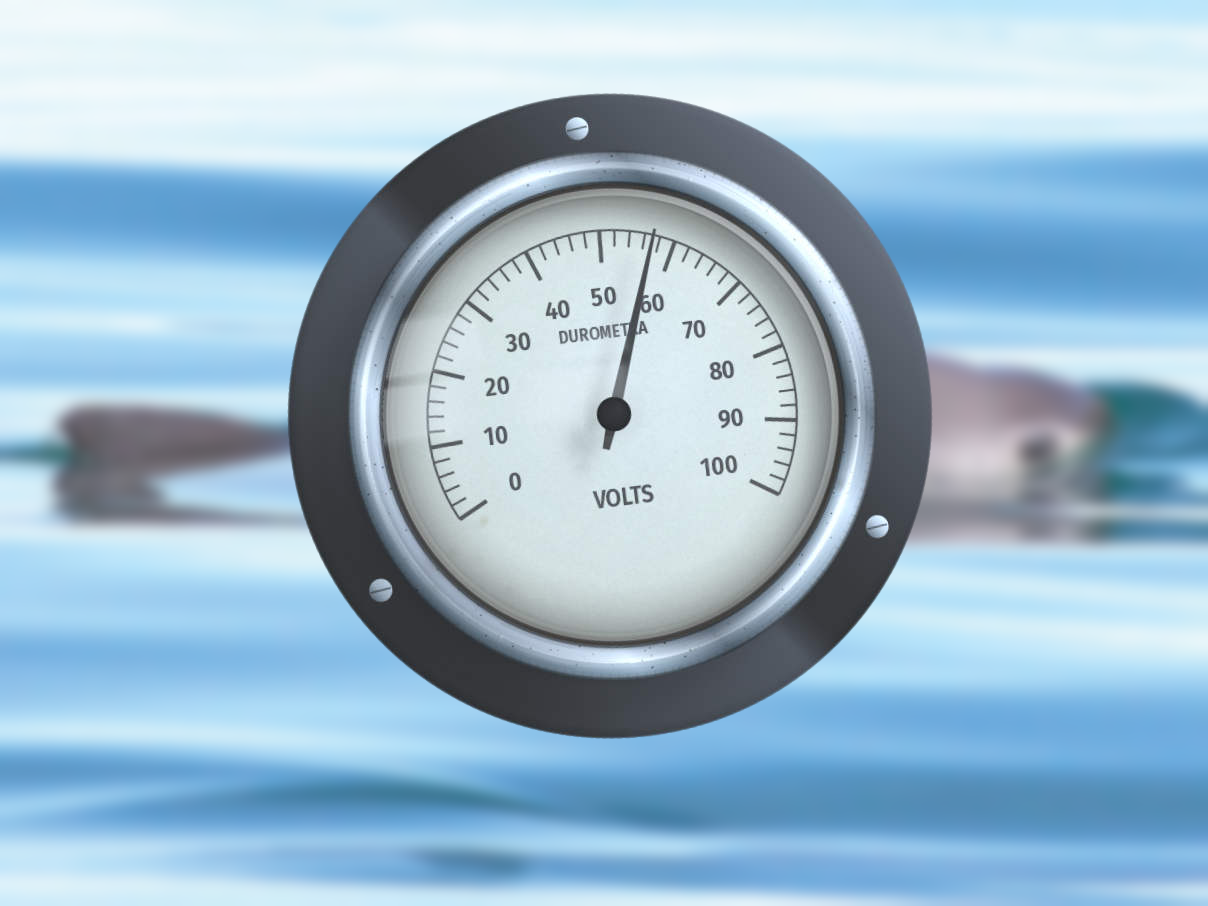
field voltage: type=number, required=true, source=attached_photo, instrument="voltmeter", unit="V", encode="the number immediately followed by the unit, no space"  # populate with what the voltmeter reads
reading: 57V
